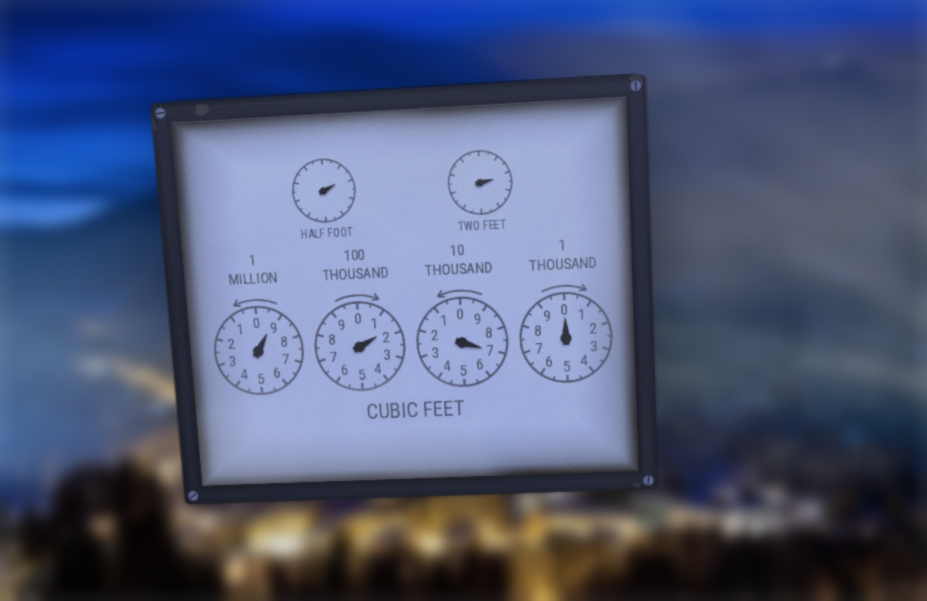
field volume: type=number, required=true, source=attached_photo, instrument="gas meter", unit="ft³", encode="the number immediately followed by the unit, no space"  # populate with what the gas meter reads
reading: 917000ft³
